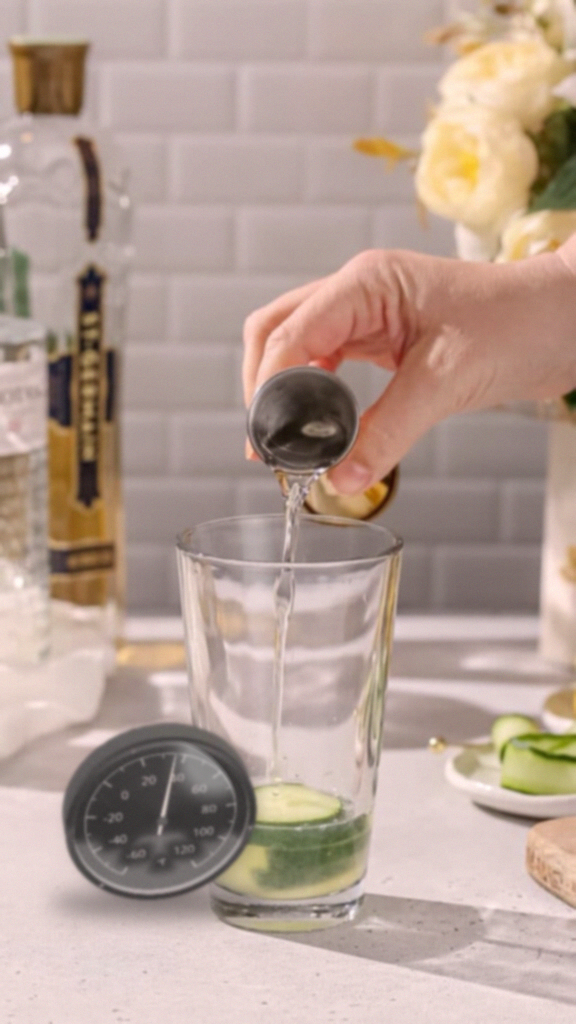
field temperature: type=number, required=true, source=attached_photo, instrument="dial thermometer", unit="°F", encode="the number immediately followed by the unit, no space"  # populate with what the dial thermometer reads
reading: 35°F
